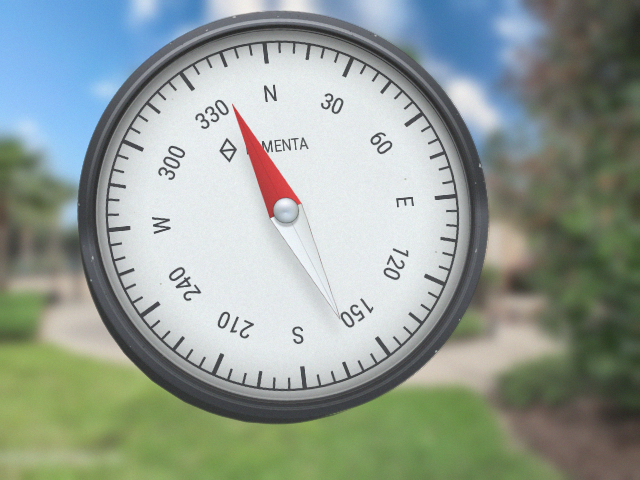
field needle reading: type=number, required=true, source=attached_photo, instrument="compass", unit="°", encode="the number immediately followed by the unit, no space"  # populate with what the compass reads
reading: 340°
